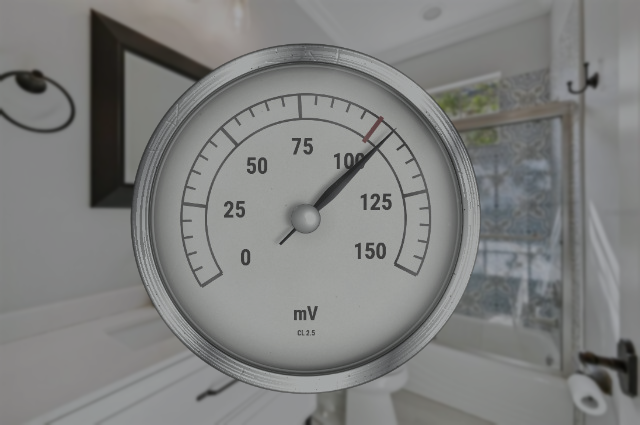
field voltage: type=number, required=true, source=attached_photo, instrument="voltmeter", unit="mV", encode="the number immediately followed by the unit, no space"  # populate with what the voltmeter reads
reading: 105mV
